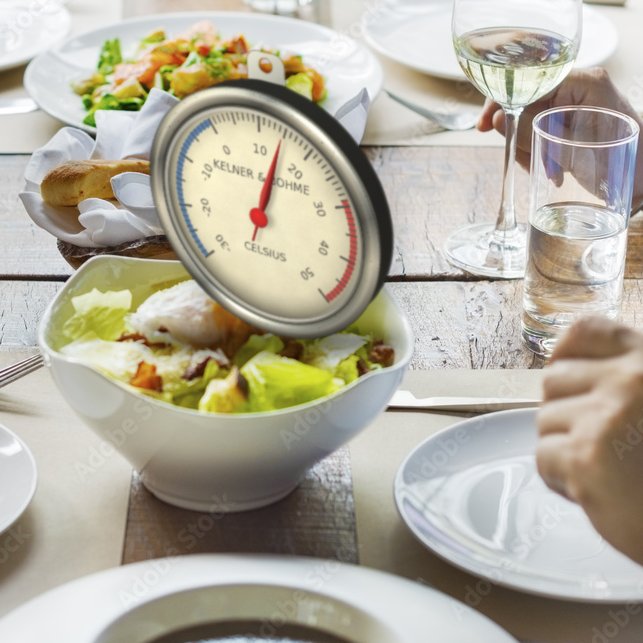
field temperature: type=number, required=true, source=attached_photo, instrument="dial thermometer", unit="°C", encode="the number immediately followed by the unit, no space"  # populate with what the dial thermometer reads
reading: 15°C
